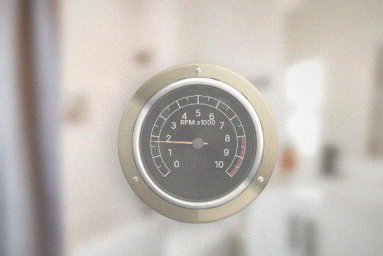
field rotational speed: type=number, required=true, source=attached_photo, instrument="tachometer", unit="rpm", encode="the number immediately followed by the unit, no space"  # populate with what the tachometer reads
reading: 1750rpm
